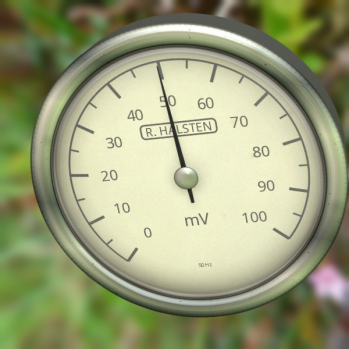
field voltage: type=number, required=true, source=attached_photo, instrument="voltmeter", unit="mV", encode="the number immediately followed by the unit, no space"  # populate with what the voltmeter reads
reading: 50mV
